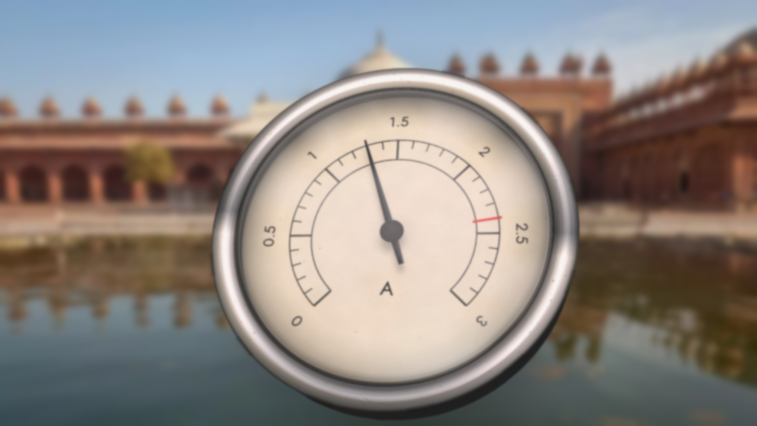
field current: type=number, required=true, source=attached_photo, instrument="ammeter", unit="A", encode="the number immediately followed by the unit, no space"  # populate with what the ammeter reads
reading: 1.3A
